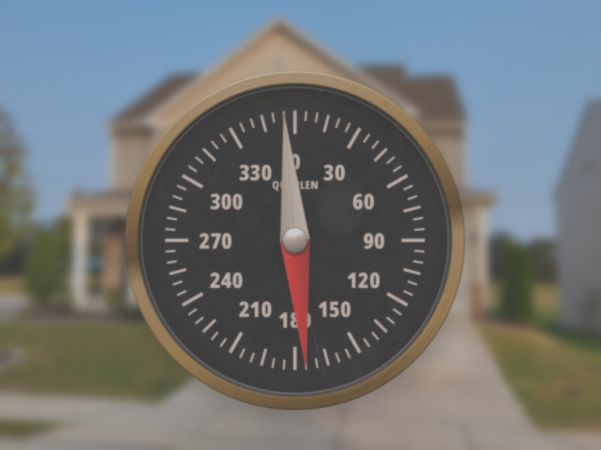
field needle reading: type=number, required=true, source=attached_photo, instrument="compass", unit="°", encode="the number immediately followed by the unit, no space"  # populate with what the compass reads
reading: 175°
